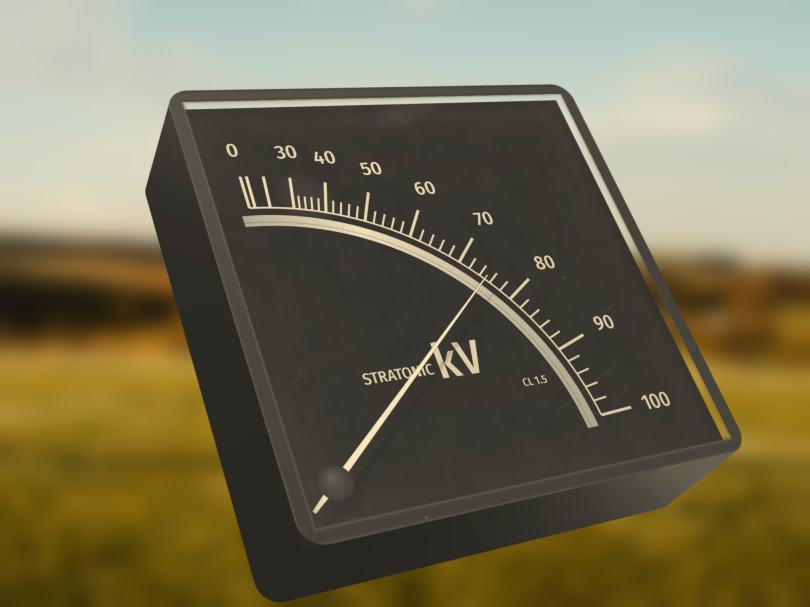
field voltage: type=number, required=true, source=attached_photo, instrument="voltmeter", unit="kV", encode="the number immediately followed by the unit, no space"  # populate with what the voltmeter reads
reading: 75kV
